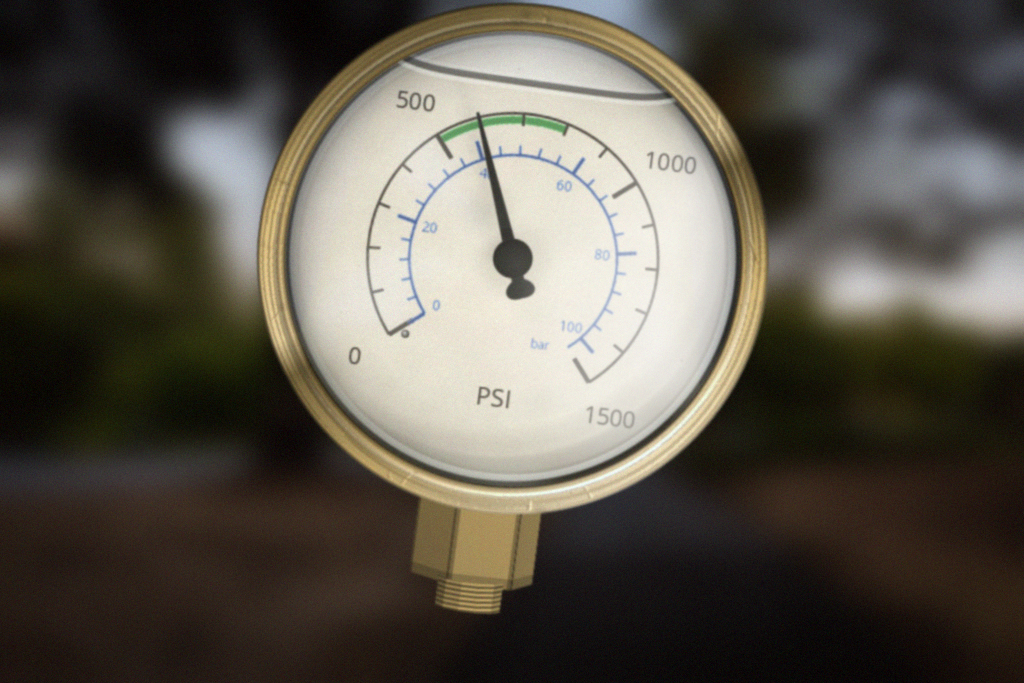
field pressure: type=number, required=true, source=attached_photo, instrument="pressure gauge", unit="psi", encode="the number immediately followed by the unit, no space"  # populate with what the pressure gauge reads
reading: 600psi
